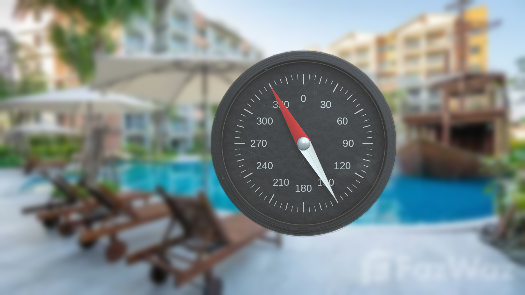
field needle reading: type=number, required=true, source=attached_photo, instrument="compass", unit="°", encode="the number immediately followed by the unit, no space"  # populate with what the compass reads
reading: 330°
